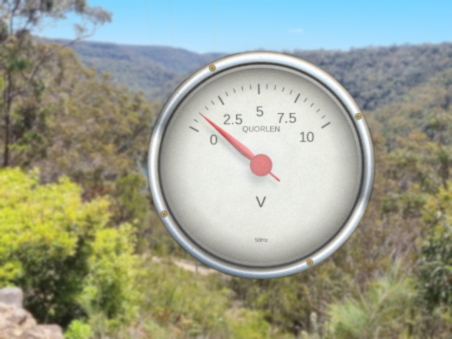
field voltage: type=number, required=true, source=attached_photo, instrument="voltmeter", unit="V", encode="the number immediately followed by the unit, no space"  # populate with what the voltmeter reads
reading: 1V
